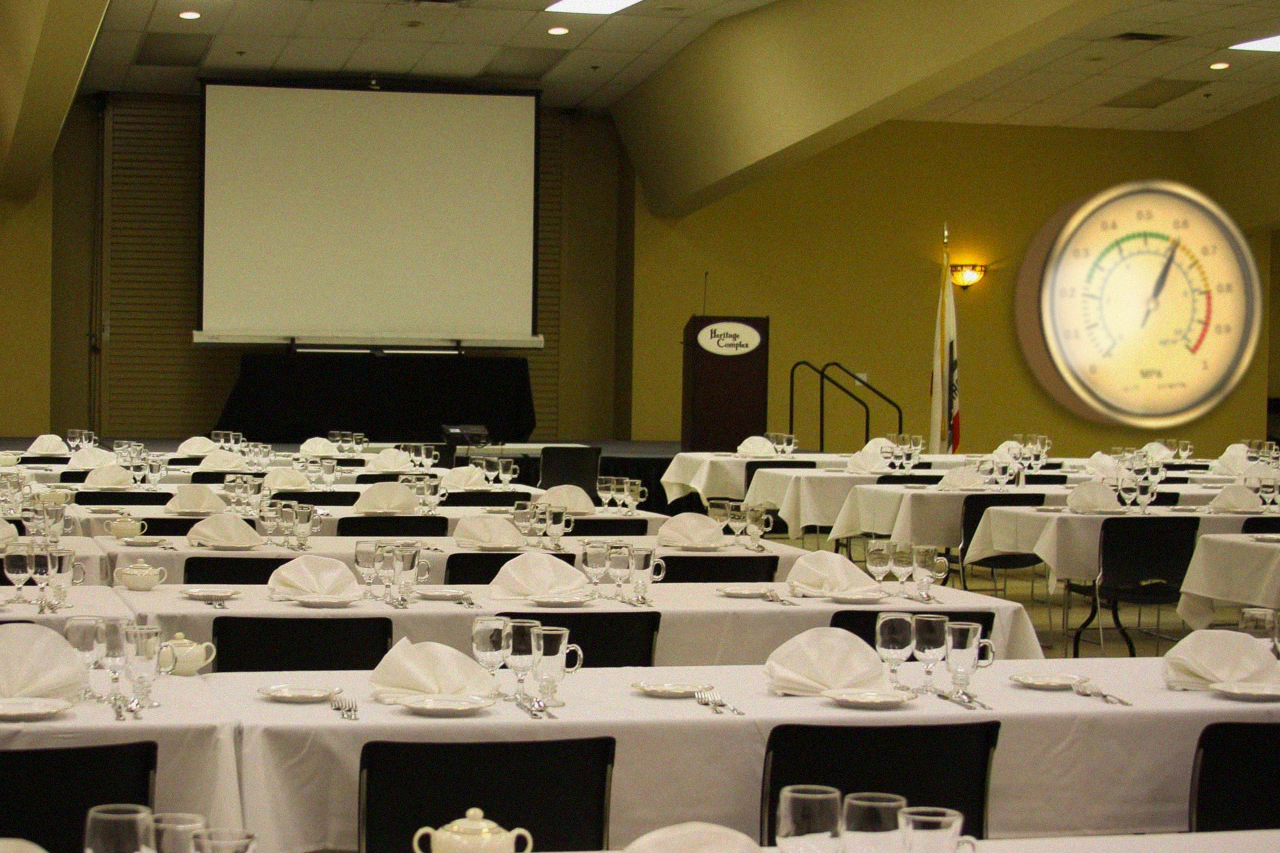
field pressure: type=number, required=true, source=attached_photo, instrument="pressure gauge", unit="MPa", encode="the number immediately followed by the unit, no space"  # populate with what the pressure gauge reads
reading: 0.6MPa
